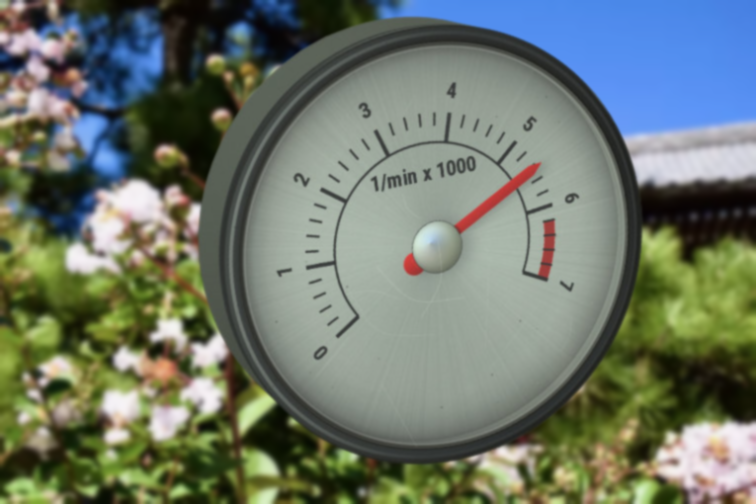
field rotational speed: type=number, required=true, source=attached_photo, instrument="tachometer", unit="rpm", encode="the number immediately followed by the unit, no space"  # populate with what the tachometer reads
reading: 5400rpm
